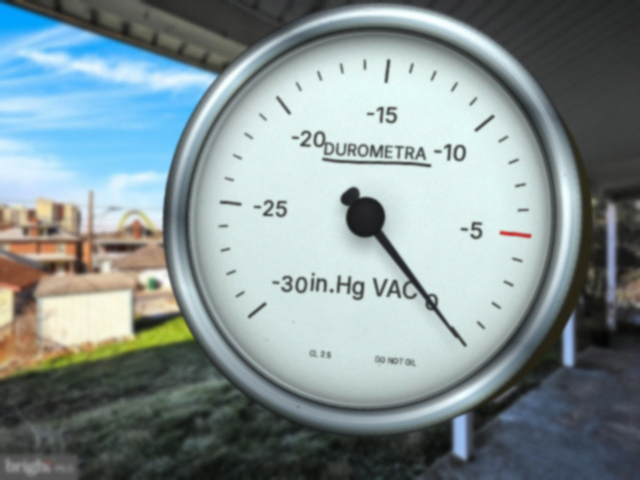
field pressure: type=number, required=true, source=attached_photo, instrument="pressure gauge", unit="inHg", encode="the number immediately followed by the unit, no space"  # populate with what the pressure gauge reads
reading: 0inHg
